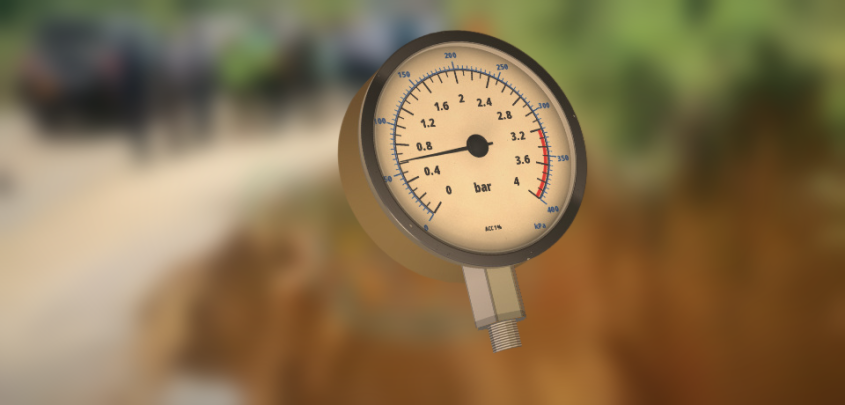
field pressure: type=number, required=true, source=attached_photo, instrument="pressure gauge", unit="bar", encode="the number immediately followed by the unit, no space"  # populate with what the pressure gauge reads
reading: 0.6bar
